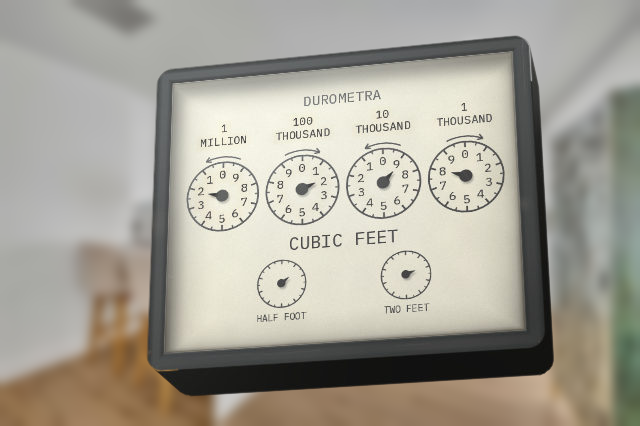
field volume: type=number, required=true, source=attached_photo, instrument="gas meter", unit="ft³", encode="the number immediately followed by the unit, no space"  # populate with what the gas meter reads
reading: 218800ft³
